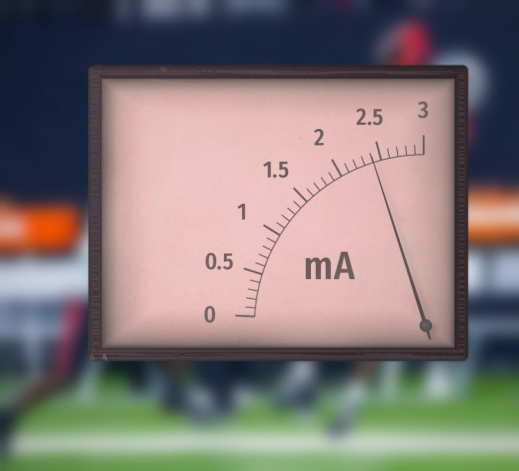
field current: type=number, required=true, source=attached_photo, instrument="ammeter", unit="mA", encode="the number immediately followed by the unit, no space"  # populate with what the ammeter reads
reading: 2.4mA
